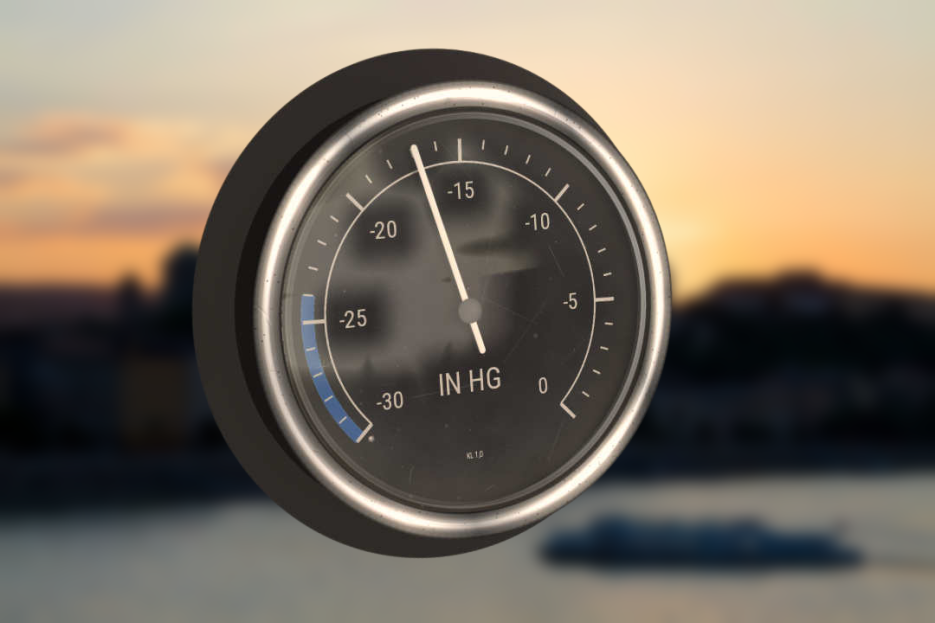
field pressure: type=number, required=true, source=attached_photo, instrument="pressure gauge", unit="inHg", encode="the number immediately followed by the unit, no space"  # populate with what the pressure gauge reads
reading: -17inHg
